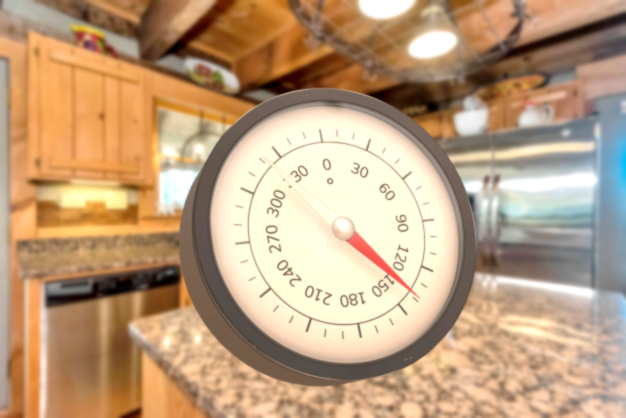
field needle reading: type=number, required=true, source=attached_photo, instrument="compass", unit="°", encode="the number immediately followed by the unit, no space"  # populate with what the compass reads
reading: 140°
